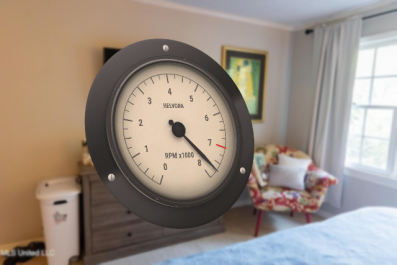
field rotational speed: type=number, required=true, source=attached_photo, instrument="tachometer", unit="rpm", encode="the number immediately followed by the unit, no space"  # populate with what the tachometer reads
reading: 7750rpm
